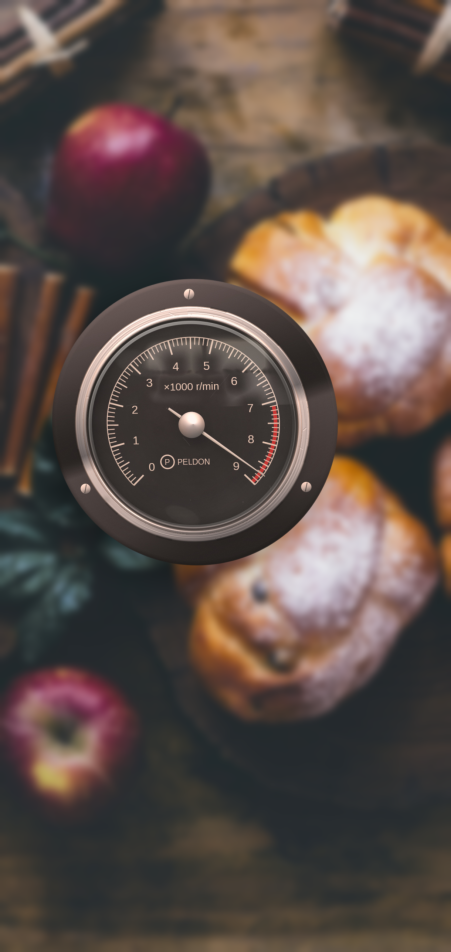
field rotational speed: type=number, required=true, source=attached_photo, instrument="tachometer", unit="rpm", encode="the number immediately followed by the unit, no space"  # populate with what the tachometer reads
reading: 8700rpm
